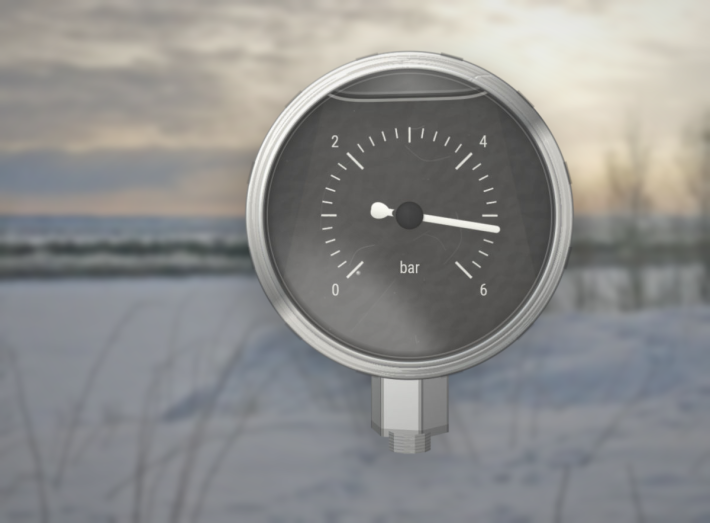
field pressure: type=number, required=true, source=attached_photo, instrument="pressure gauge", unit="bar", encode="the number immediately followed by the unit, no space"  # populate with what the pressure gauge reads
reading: 5.2bar
